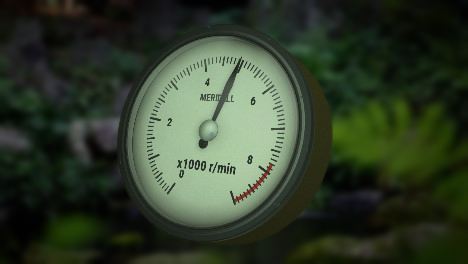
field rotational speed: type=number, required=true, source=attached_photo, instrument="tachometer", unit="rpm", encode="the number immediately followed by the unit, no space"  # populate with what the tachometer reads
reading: 5000rpm
